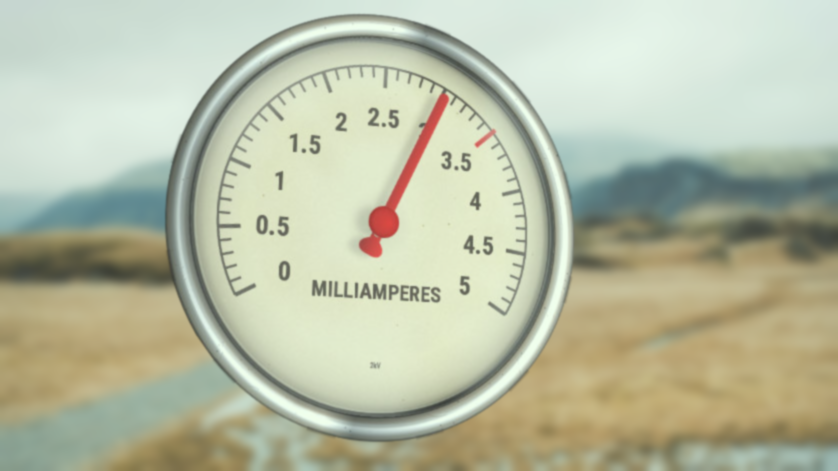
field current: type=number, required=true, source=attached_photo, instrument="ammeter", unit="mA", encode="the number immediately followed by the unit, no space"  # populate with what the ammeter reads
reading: 3mA
